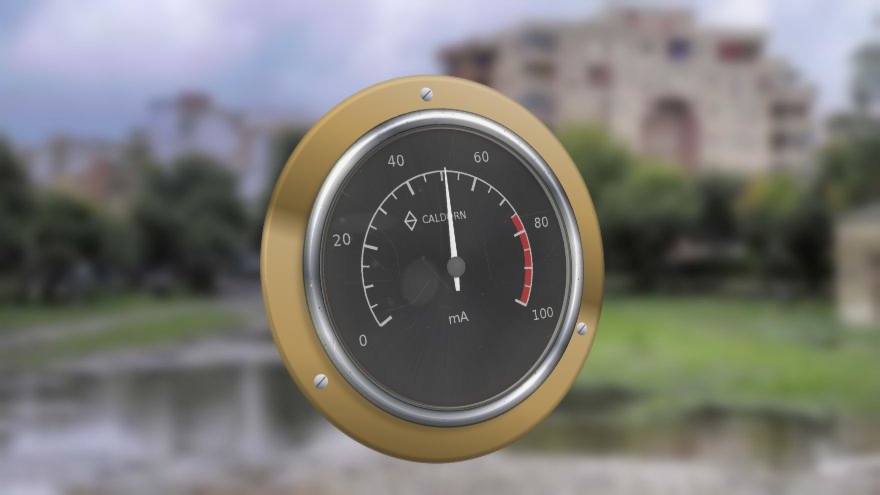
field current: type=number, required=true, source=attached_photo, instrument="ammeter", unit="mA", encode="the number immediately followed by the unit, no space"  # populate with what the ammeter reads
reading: 50mA
